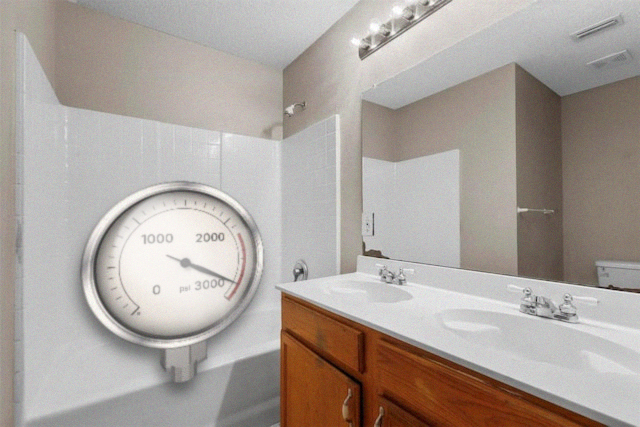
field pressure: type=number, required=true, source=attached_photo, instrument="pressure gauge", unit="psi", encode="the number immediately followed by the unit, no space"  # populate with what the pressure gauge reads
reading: 2800psi
